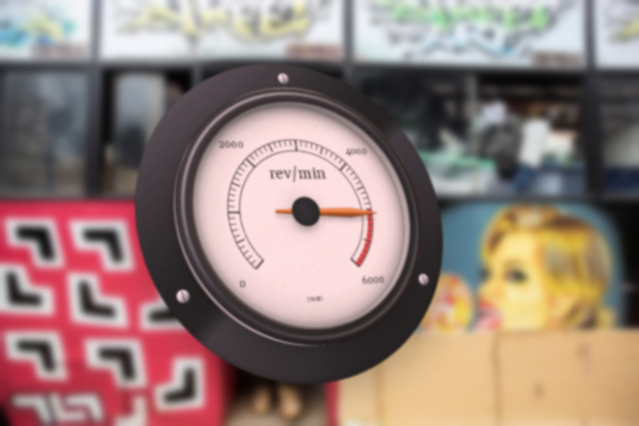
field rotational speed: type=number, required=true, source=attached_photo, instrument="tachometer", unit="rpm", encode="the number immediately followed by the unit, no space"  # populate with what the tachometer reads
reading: 5000rpm
